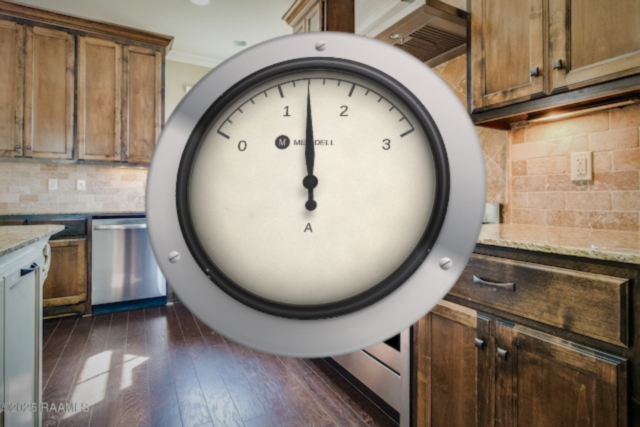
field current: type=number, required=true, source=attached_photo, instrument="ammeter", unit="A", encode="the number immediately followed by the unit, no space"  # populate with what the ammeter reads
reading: 1.4A
